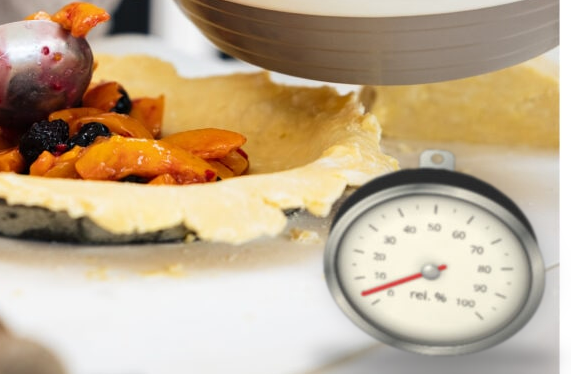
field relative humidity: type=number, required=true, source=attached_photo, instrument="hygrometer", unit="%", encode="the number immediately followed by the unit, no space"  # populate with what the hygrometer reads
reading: 5%
